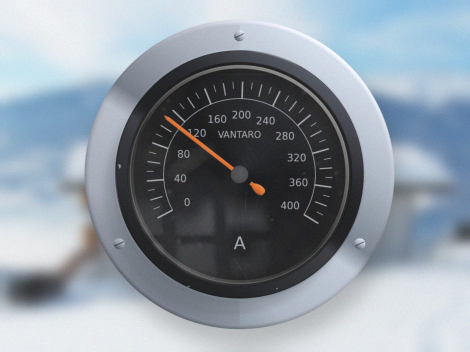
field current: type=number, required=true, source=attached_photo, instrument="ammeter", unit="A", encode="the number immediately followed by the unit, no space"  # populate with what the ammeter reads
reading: 110A
